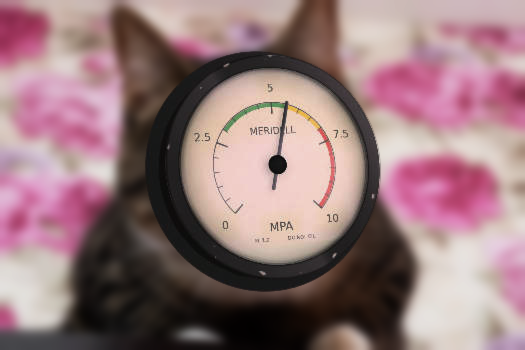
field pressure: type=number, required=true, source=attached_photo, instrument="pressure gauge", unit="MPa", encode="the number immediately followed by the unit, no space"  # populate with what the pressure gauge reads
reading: 5.5MPa
